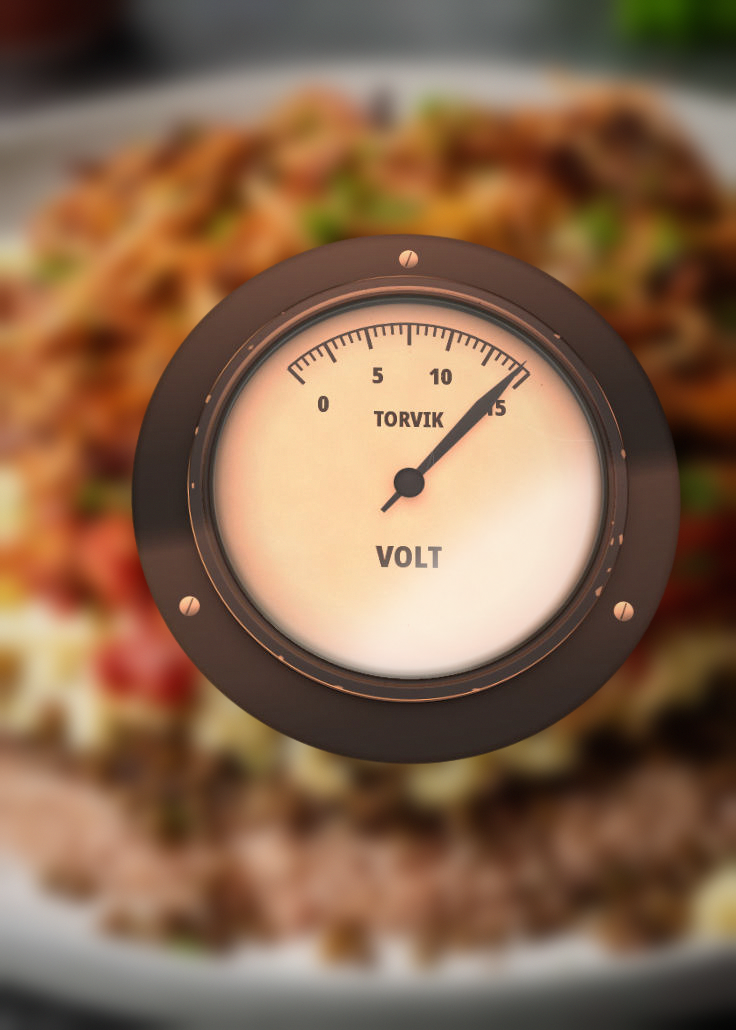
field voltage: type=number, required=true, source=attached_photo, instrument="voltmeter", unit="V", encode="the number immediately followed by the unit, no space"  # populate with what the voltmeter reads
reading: 14.5V
